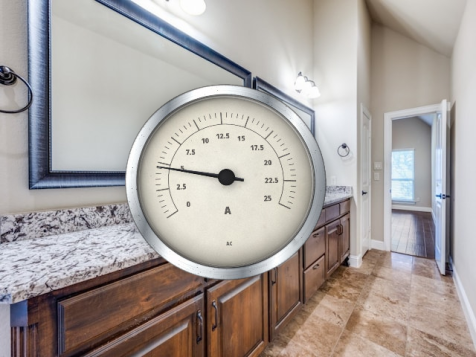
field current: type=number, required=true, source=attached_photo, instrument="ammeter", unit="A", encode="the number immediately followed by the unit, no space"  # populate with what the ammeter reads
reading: 4.5A
